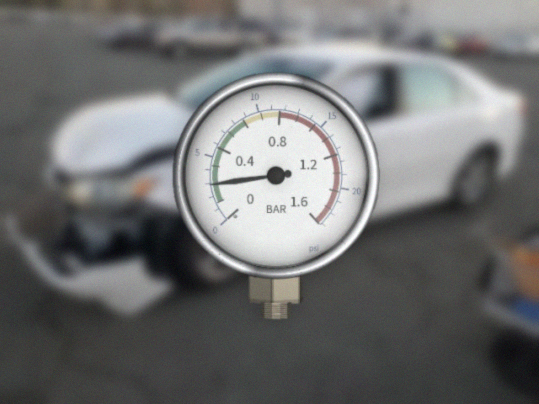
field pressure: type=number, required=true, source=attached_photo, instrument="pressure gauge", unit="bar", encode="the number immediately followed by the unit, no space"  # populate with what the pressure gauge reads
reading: 0.2bar
